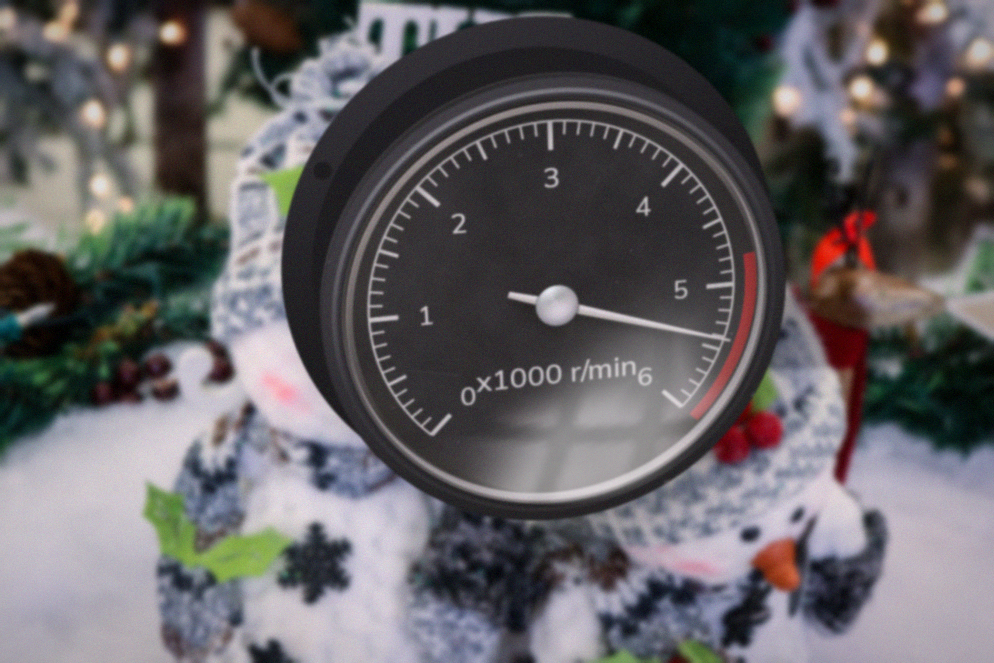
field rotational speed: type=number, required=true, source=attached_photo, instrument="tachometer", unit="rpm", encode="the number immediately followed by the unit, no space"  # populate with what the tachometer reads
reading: 5400rpm
